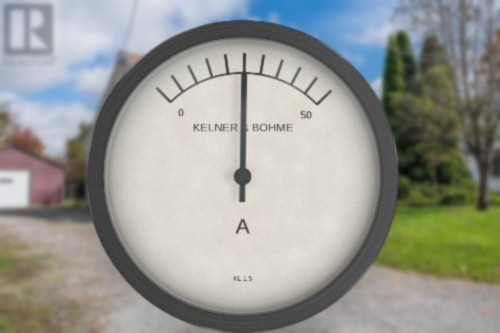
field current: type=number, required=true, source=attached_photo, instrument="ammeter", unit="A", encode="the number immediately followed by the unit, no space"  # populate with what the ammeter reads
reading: 25A
